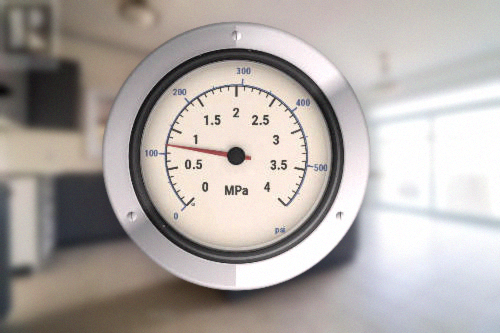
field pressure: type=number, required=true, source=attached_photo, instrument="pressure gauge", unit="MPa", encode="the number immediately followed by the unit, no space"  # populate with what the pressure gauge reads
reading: 0.8MPa
